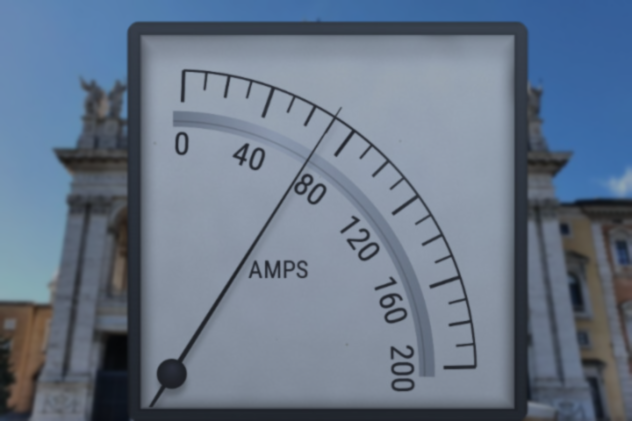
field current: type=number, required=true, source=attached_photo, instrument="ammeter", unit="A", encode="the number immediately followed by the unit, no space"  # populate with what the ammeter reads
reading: 70A
